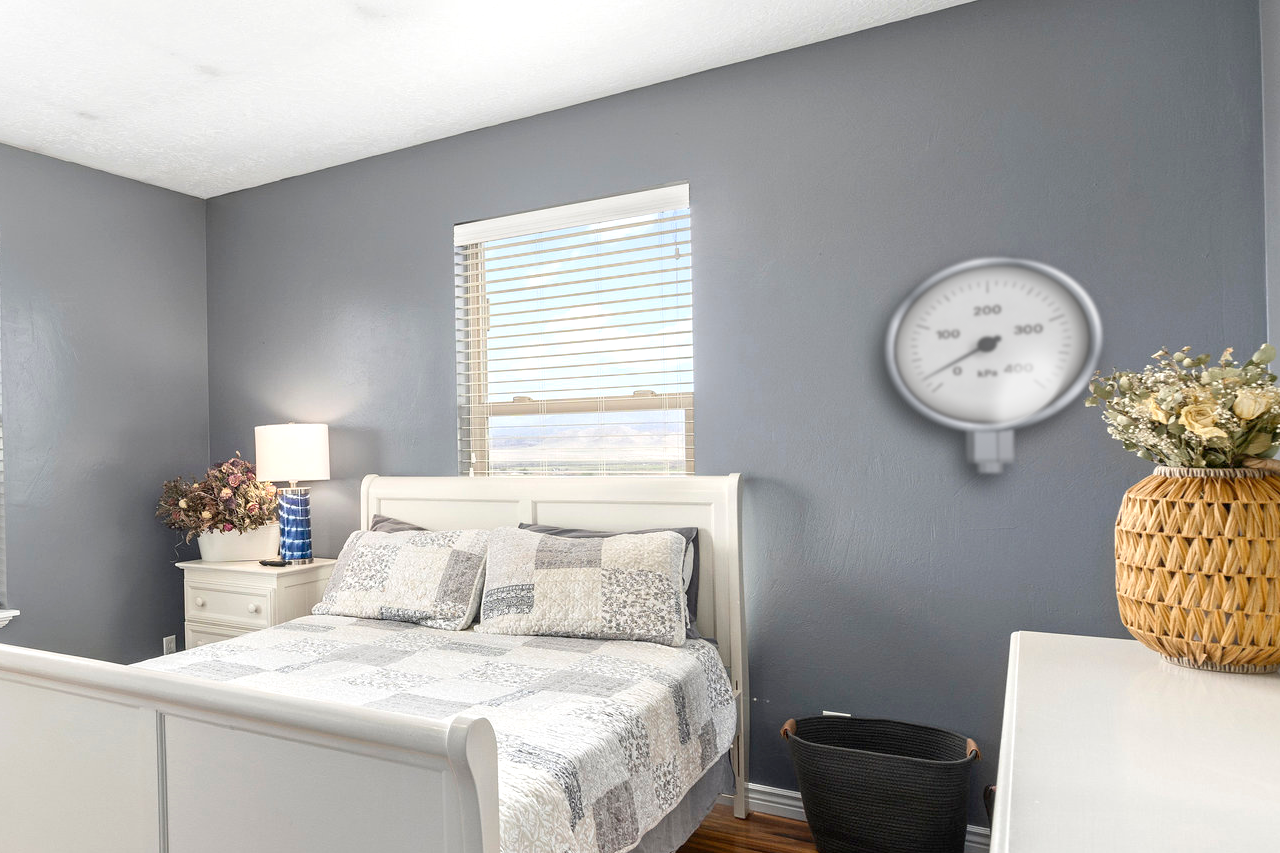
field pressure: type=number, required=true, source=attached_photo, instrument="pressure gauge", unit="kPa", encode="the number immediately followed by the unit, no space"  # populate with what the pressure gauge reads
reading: 20kPa
